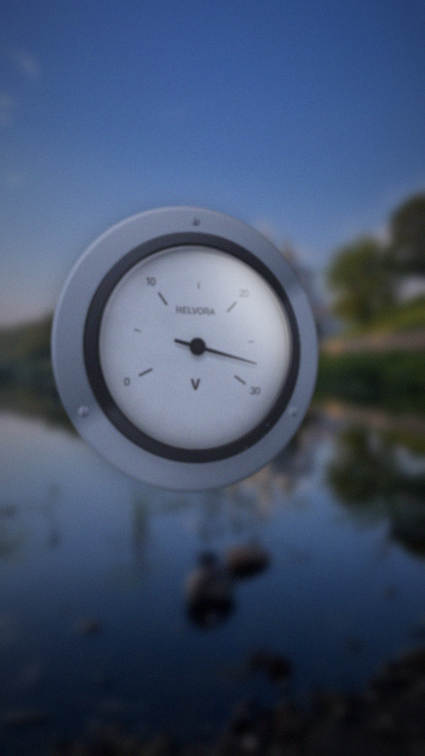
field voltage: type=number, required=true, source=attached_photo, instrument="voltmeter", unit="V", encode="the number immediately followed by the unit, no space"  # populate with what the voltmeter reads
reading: 27.5V
